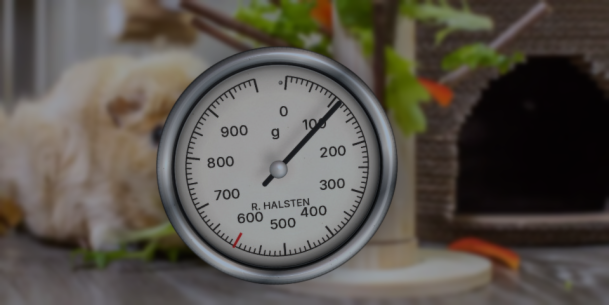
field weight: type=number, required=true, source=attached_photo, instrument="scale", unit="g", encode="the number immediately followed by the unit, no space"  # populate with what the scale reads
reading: 110g
